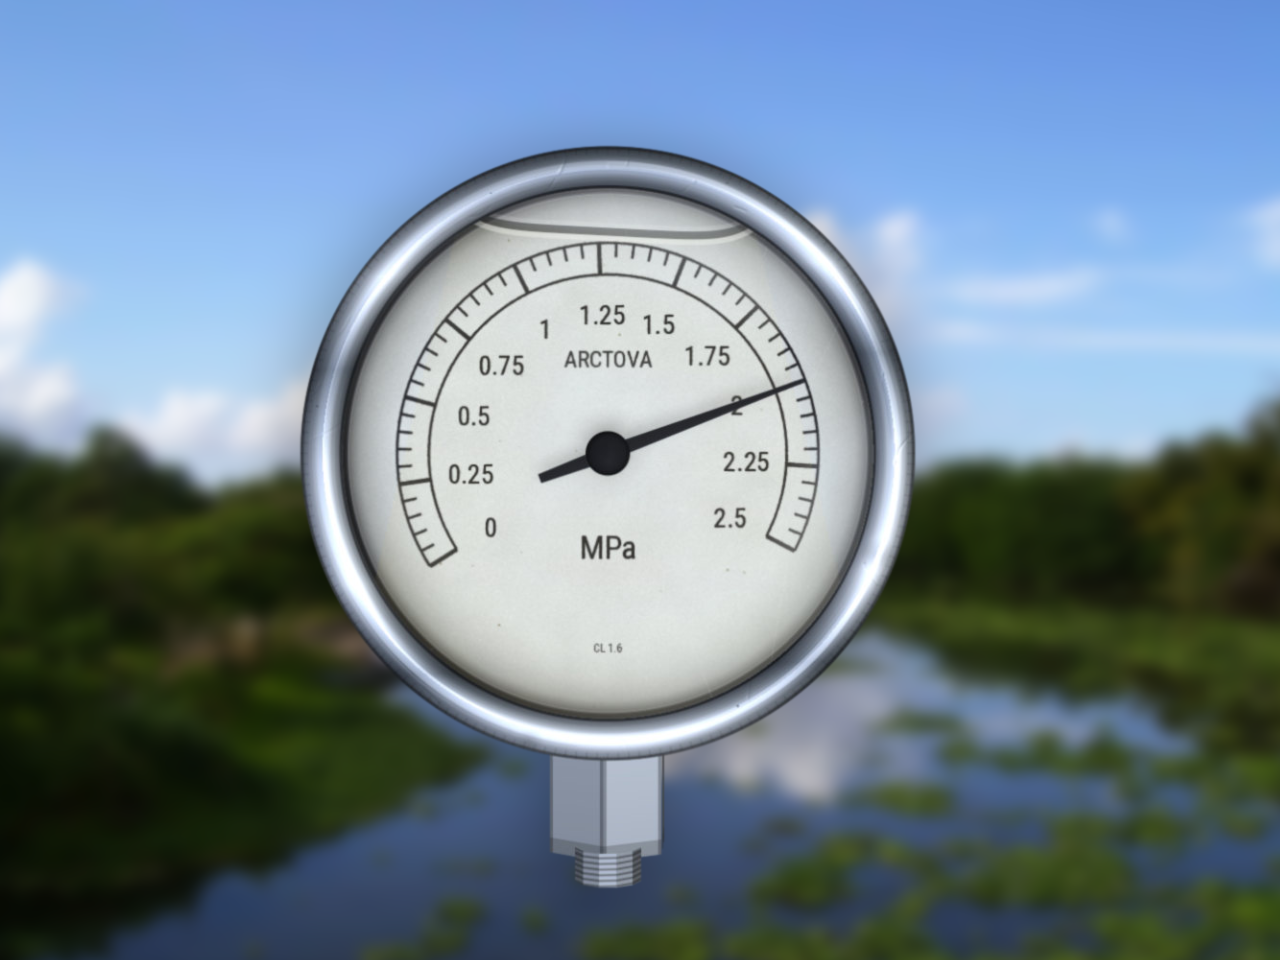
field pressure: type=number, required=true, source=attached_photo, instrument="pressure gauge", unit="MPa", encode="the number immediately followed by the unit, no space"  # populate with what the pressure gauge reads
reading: 2MPa
